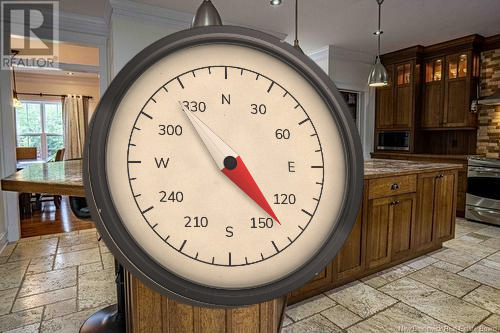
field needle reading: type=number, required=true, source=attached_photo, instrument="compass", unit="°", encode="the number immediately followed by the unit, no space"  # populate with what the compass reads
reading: 140°
